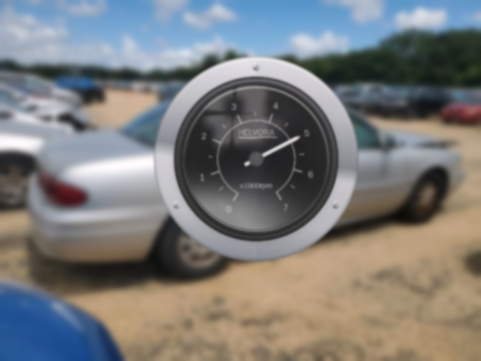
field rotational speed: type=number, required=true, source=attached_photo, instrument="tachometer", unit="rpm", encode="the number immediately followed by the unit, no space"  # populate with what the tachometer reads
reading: 5000rpm
